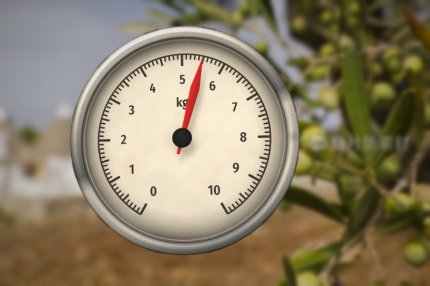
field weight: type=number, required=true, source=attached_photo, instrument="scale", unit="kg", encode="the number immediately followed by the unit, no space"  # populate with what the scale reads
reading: 5.5kg
